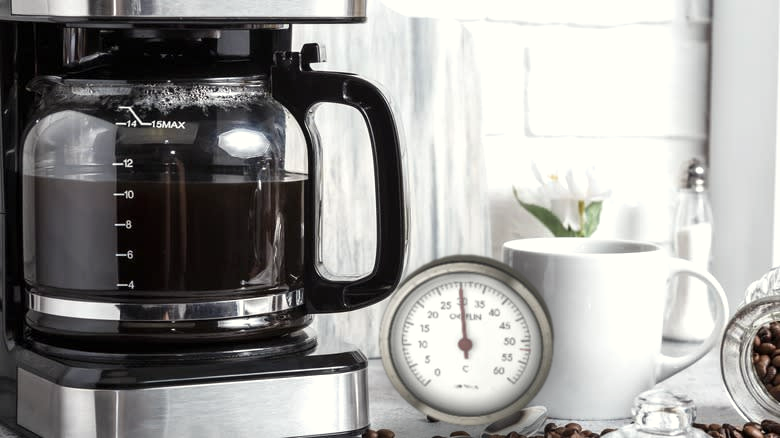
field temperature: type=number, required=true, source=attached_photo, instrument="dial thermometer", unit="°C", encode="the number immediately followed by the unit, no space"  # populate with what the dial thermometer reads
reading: 30°C
